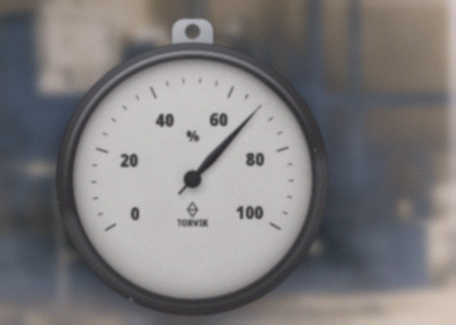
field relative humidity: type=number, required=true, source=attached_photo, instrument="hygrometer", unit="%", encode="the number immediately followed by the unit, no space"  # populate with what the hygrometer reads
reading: 68%
